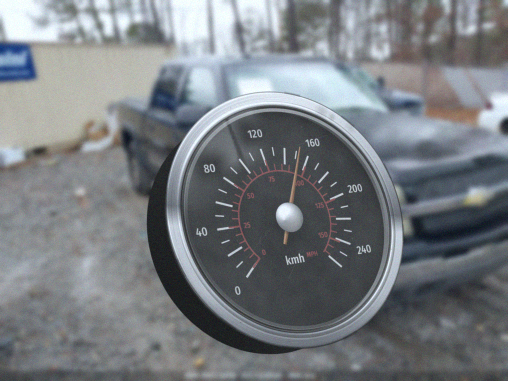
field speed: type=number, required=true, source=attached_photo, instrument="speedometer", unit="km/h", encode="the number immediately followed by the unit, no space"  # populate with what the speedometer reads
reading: 150km/h
